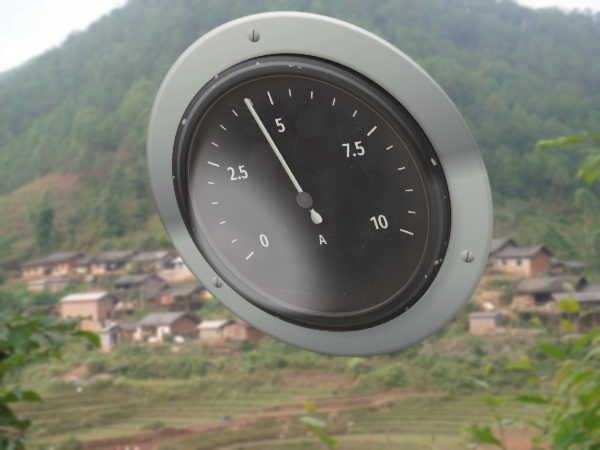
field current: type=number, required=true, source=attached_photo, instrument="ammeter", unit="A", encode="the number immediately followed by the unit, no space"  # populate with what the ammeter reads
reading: 4.5A
